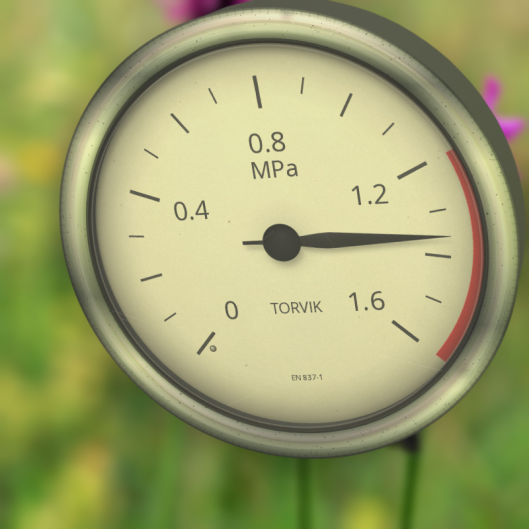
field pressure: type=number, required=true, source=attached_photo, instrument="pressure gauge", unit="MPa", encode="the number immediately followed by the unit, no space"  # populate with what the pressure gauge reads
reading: 1.35MPa
